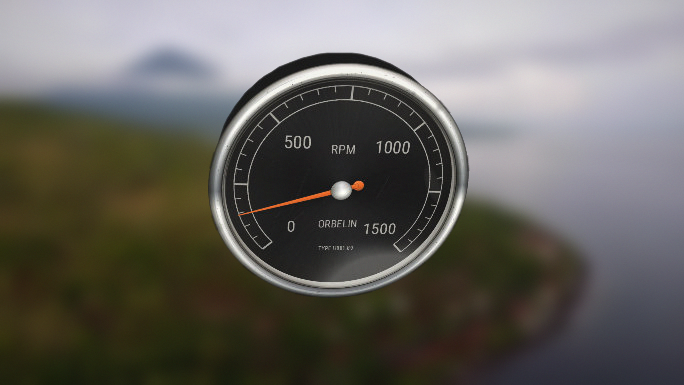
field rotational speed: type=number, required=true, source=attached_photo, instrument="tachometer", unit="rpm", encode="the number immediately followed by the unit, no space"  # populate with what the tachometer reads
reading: 150rpm
